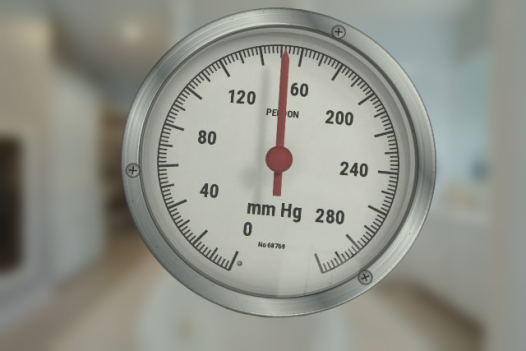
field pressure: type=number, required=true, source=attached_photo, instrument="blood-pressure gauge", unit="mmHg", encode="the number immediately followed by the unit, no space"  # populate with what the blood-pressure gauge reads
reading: 152mmHg
